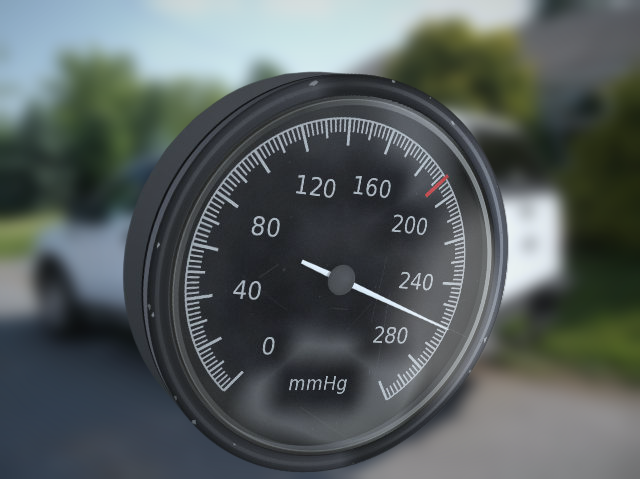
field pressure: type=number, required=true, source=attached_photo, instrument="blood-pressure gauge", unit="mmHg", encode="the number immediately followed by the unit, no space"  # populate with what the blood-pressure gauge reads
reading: 260mmHg
